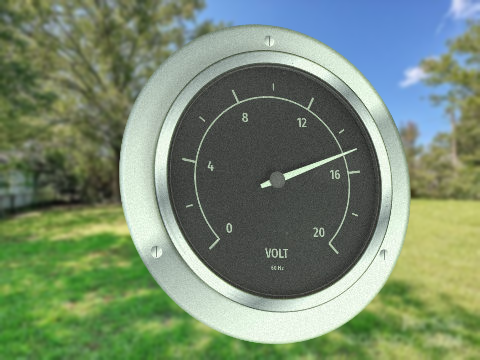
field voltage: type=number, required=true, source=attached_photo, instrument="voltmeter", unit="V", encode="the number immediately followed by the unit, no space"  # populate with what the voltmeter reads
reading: 15V
